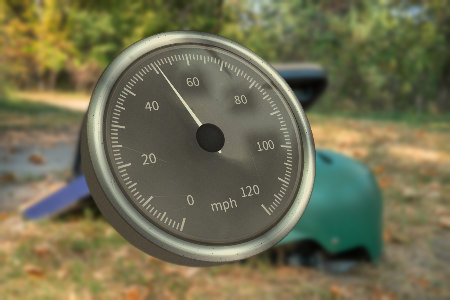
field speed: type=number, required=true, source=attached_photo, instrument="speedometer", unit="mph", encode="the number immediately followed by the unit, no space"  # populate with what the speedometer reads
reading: 50mph
